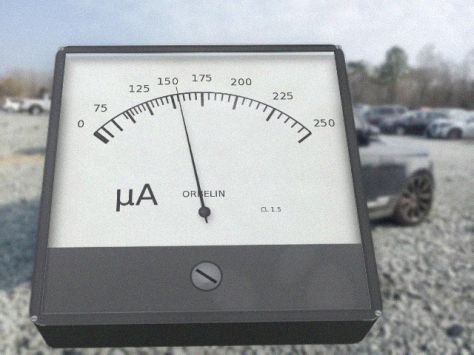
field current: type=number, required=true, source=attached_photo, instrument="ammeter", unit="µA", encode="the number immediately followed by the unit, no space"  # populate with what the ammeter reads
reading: 155µA
